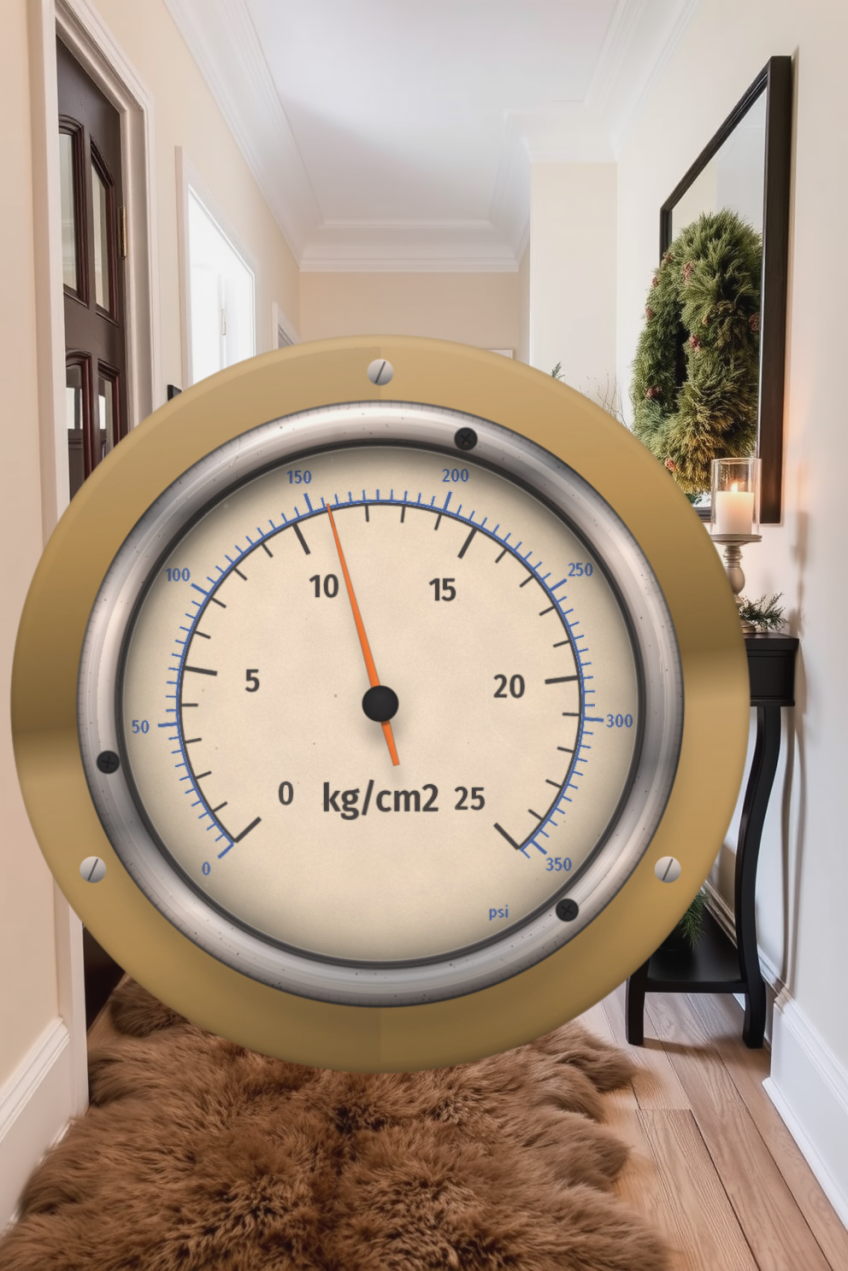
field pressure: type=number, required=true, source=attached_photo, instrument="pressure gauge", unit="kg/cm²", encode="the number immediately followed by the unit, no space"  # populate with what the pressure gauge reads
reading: 11kg/cm²
